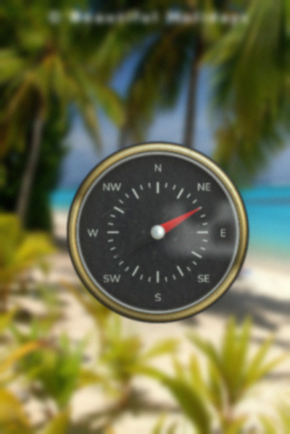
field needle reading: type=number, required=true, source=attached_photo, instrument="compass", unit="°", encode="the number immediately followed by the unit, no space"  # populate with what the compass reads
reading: 60°
